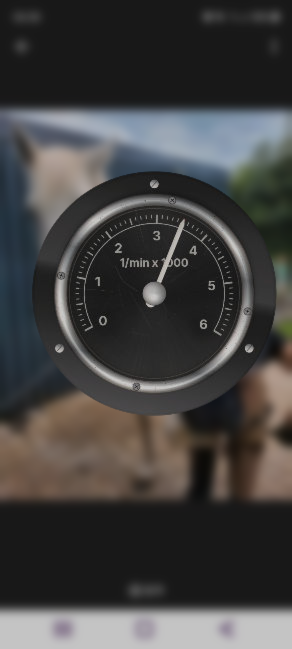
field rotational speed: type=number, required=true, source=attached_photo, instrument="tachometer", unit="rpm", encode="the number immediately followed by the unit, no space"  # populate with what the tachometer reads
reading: 3500rpm
